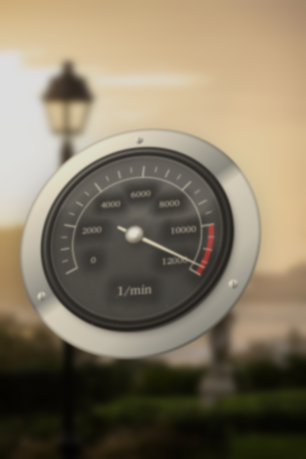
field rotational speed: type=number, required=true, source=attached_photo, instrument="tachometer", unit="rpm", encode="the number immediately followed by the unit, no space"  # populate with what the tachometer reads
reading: 11750rpm
